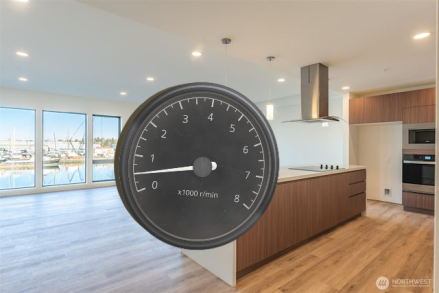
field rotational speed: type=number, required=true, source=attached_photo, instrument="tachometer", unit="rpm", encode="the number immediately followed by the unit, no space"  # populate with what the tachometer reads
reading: 500rpm
